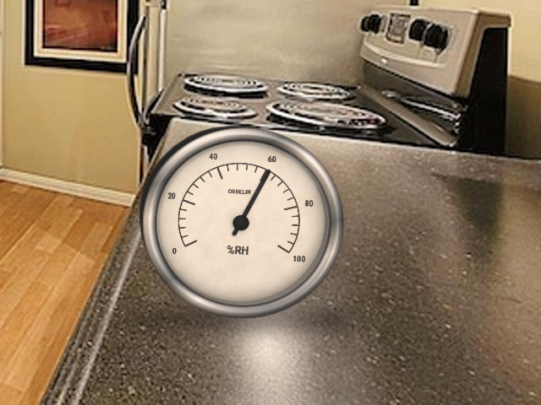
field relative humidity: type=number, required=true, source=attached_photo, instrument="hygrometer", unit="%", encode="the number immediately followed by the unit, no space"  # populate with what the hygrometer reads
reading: 60%
